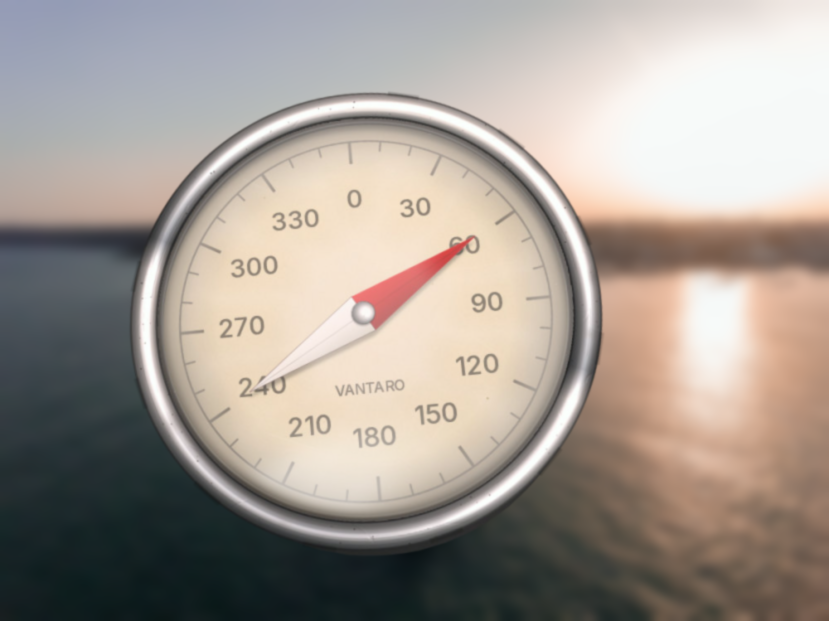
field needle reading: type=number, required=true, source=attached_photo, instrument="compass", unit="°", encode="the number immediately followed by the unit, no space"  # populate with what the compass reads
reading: 60°
